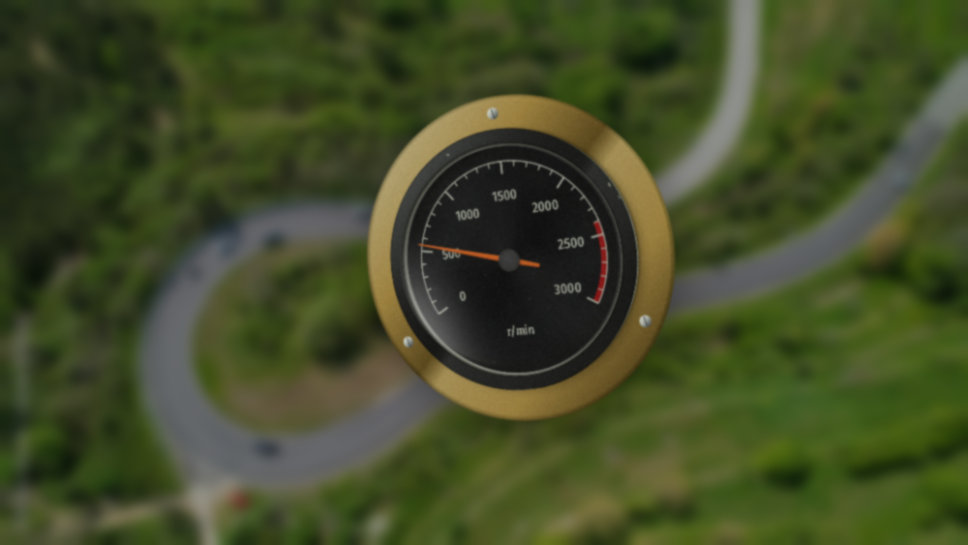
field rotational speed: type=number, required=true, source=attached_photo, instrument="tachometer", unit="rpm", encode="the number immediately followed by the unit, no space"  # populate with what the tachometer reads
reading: 550rpm
